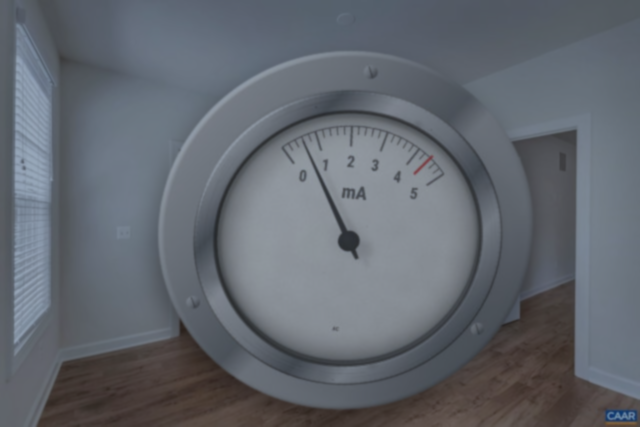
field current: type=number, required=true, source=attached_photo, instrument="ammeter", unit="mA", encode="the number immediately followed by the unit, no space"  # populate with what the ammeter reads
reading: 0.6mA
